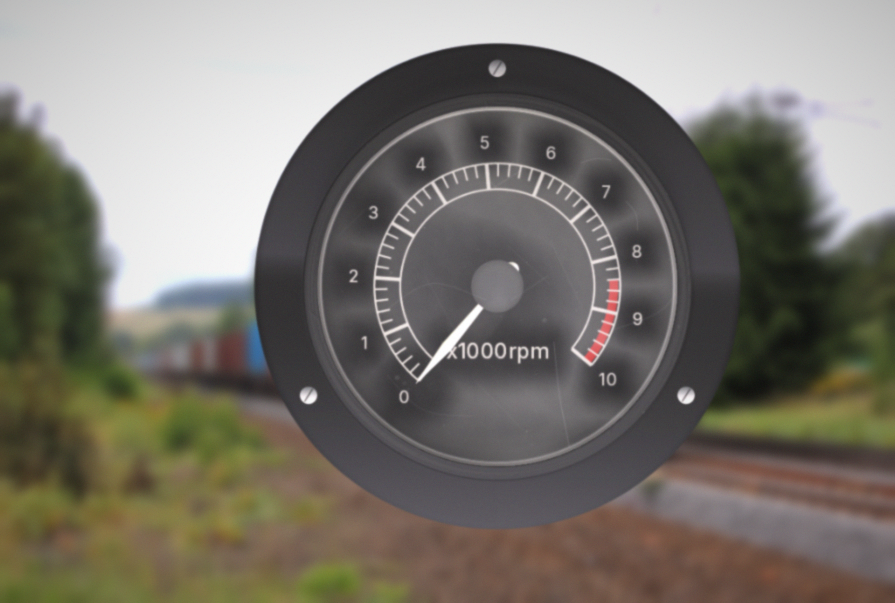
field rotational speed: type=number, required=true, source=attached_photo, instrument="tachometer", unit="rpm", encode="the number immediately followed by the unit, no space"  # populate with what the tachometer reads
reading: 0rpm
